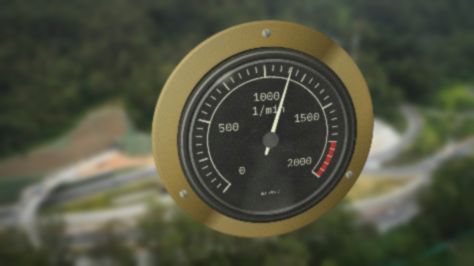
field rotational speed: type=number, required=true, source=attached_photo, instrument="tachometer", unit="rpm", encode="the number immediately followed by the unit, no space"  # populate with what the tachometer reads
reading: 1150rpm
